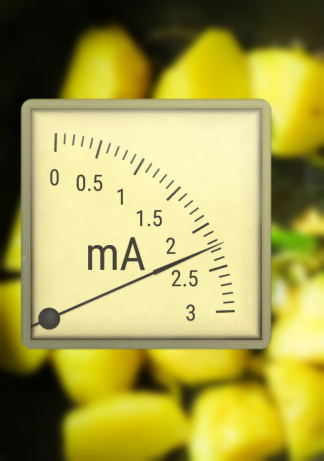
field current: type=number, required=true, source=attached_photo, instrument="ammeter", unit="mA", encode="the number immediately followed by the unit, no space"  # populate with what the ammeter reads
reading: 2.25mA
